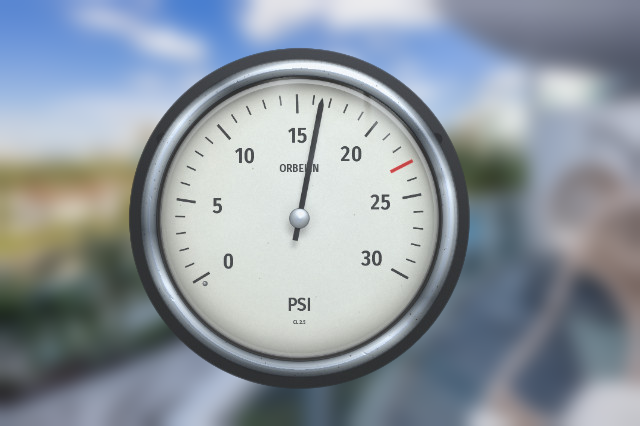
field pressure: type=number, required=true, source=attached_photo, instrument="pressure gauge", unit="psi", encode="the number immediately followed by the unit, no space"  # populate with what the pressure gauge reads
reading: 16.5psi
